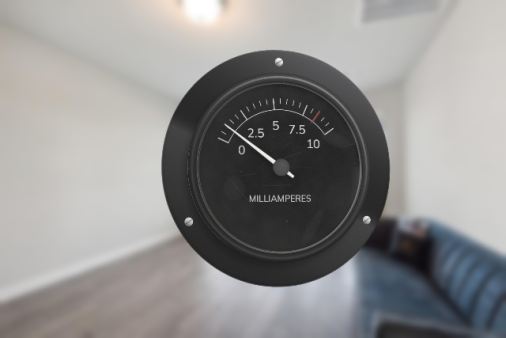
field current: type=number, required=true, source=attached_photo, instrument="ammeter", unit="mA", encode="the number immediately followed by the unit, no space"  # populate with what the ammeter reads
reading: 1mA
